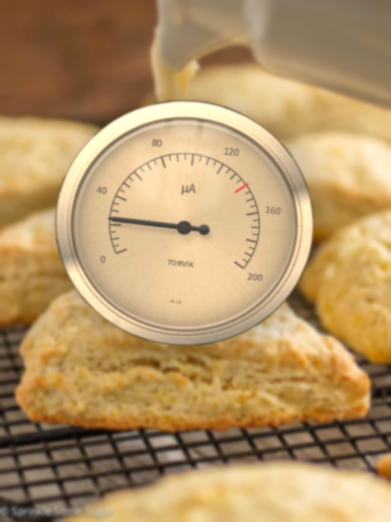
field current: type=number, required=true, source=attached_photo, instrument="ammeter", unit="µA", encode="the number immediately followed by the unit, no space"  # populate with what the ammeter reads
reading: 25µA
